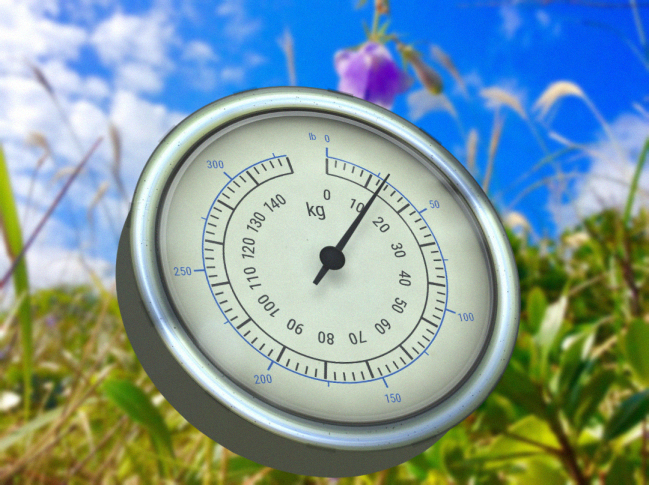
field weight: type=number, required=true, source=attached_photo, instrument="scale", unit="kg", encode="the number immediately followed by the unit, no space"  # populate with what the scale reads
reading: 13kg
